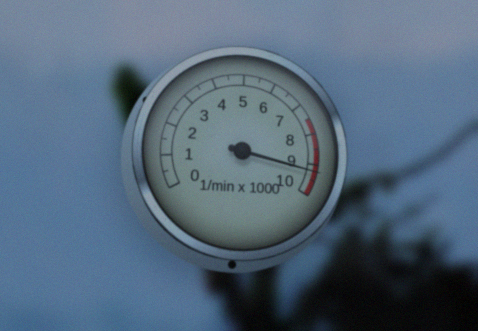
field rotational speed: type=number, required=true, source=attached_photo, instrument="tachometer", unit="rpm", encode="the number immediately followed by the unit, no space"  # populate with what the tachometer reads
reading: 9250rpm
